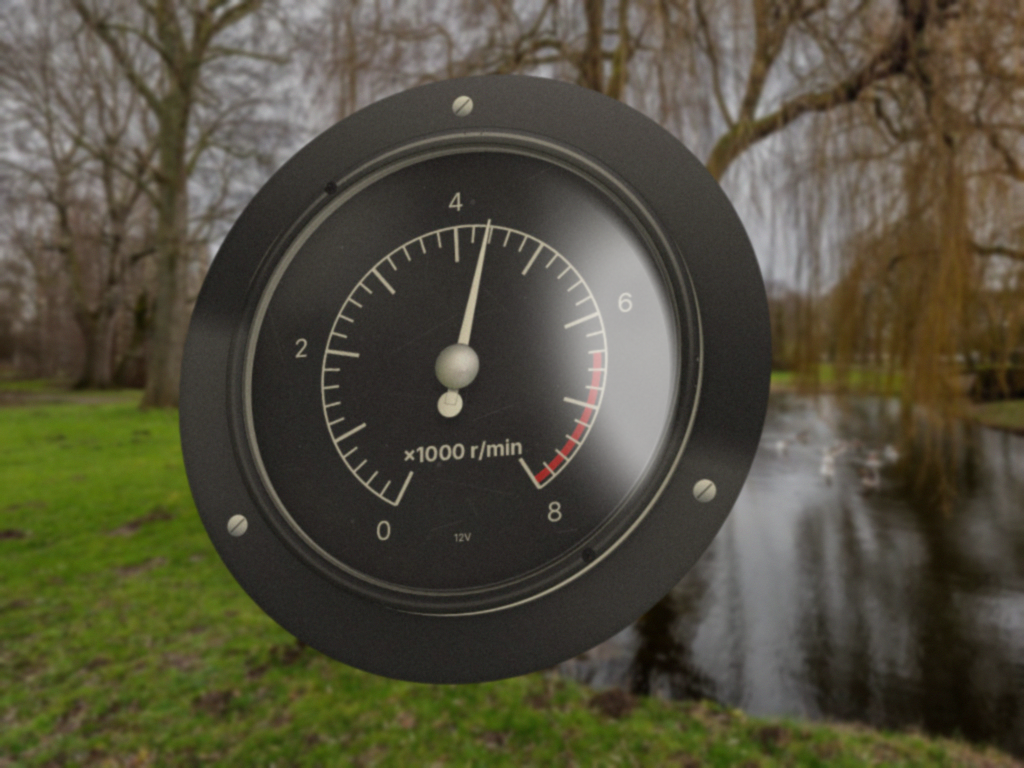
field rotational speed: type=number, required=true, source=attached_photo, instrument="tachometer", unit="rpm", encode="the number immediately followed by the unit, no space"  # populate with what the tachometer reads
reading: 4400rpm
